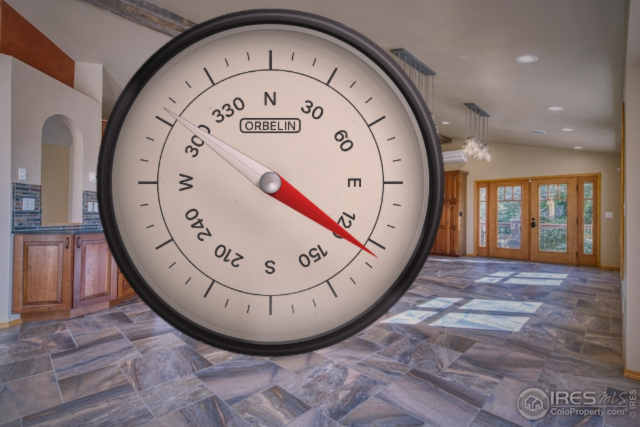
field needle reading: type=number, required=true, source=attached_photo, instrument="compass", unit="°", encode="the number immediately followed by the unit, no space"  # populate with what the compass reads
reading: 125°
